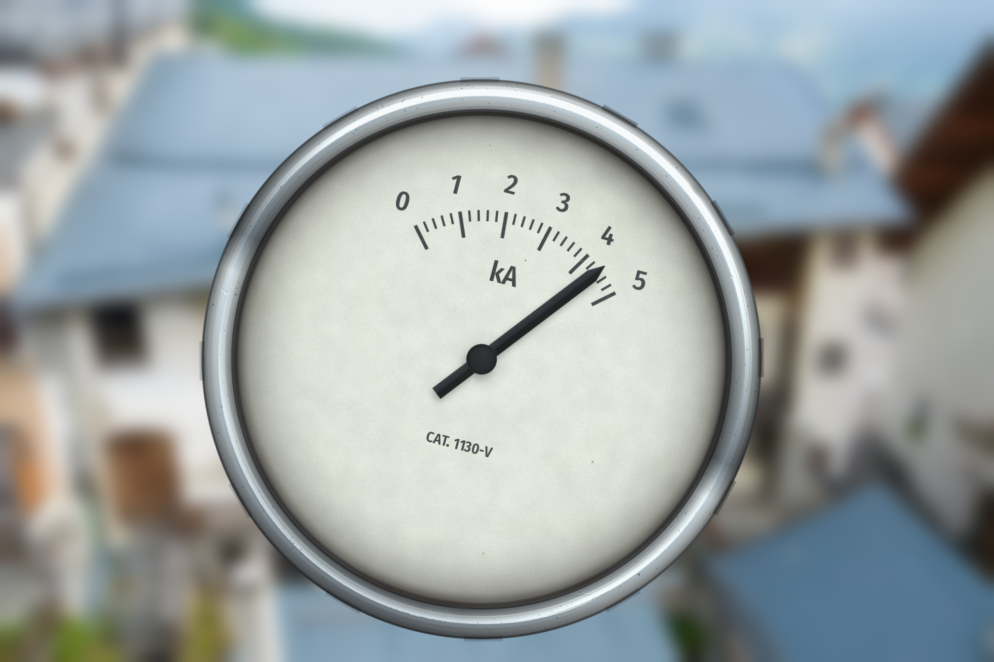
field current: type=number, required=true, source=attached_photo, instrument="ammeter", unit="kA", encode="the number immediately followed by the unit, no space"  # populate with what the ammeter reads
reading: 4.4kA
